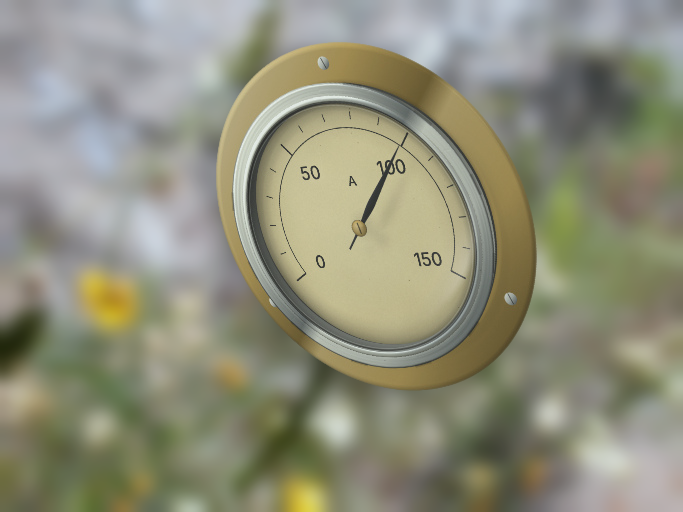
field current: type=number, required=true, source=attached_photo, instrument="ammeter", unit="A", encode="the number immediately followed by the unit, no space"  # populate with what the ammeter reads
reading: 100A
